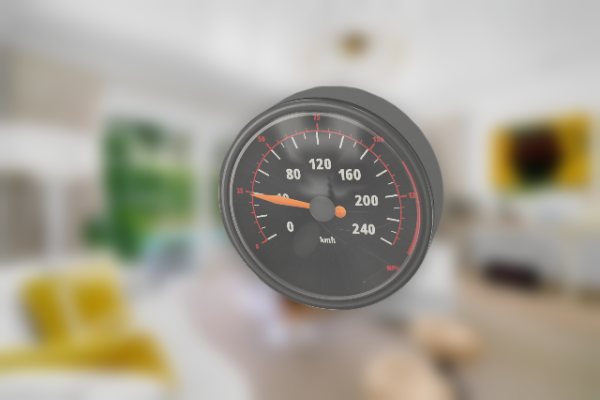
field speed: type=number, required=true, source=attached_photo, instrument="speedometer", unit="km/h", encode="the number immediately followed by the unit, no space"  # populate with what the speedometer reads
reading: 40km/h
